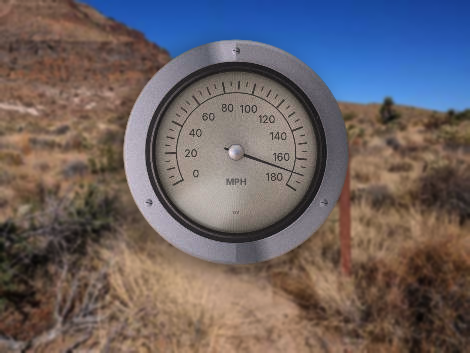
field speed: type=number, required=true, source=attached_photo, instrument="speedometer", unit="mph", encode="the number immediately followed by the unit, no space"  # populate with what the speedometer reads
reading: 170mph
